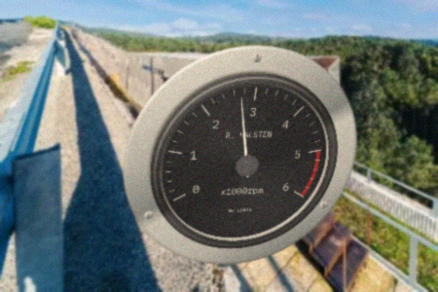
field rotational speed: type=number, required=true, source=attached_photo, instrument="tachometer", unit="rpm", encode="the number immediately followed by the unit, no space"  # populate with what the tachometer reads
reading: 2700rpm
